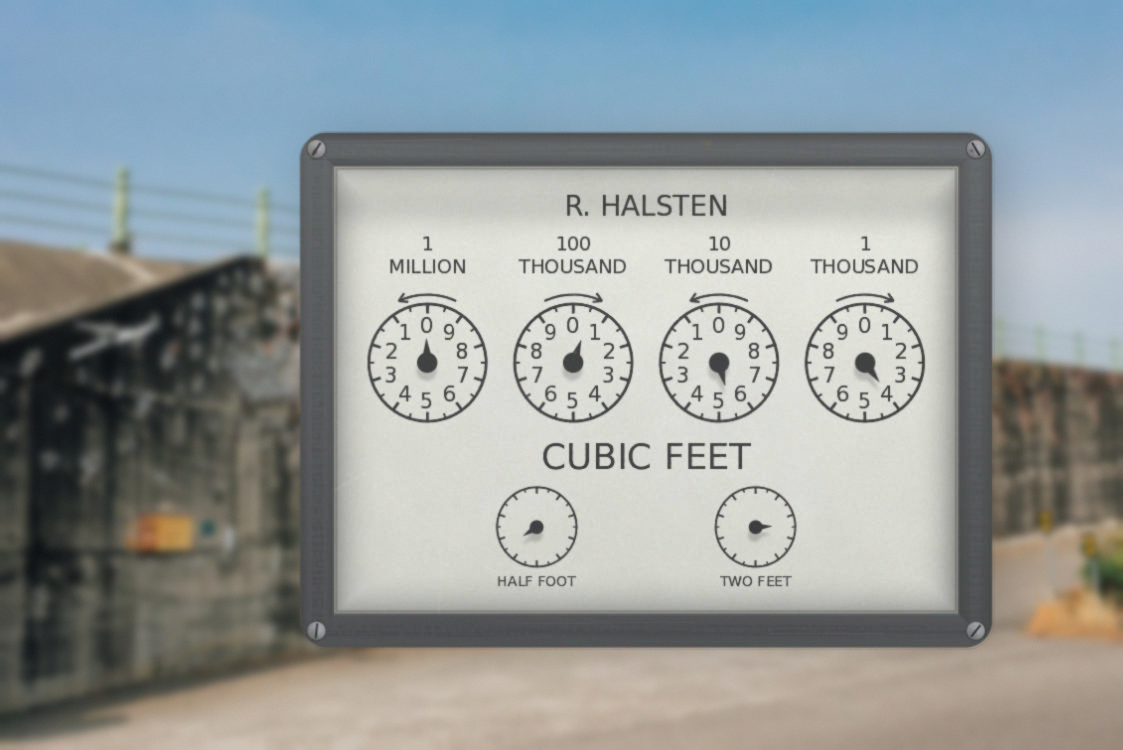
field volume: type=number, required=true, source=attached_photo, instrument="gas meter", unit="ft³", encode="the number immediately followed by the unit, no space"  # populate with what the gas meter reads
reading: 5400ft³
